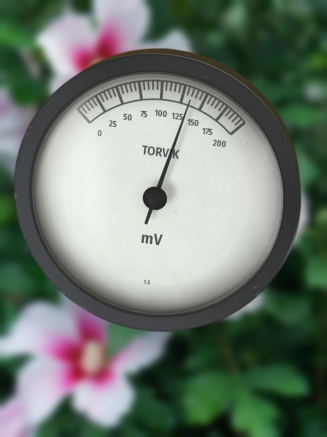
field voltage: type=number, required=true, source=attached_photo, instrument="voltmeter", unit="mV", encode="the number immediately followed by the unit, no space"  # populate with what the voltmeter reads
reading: 135mV
